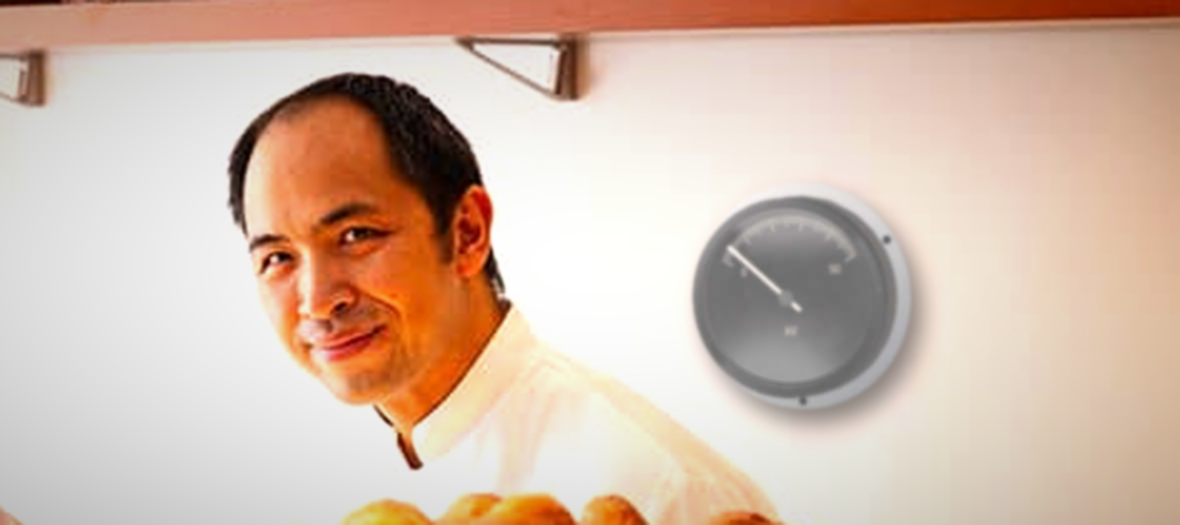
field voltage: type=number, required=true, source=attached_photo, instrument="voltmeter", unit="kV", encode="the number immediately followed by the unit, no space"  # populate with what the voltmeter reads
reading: 5kV
